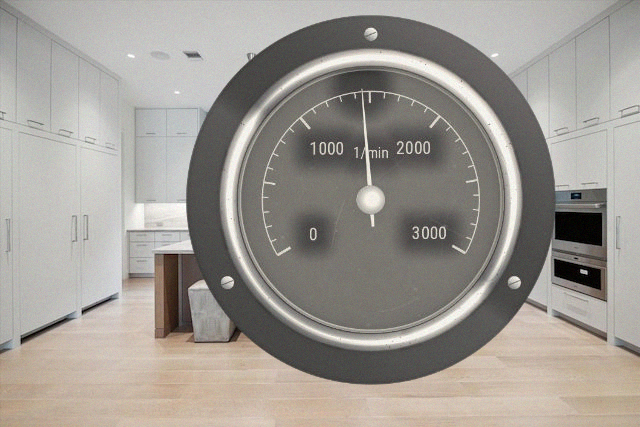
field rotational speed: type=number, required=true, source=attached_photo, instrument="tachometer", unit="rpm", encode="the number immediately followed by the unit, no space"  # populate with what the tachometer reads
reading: 1450rpm
